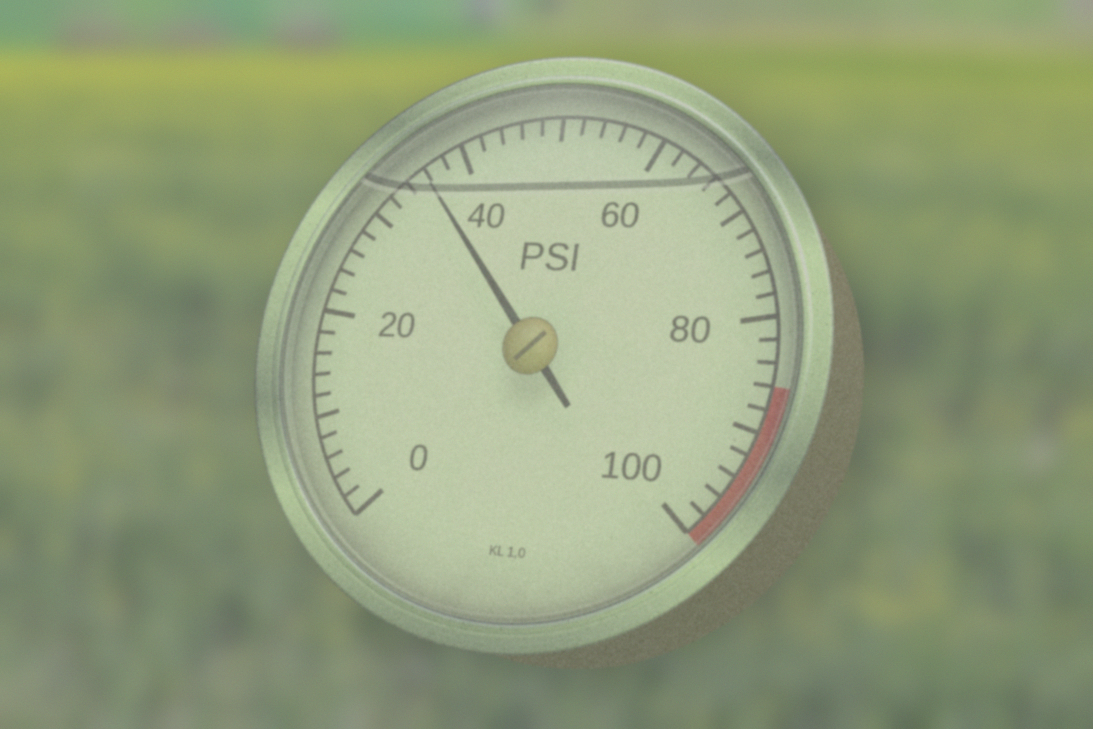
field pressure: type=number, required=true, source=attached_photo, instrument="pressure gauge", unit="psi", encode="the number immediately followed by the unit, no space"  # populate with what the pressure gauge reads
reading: 36psi
